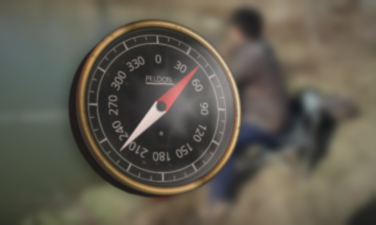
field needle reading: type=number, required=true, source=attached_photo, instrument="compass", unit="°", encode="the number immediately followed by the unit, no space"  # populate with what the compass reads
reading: 45°
